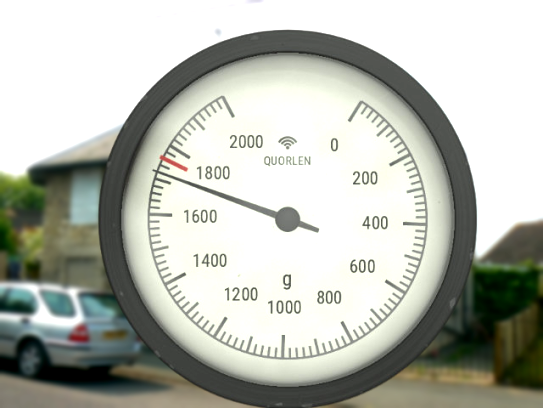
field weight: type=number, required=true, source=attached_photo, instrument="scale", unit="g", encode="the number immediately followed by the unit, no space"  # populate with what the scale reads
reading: 1720g
